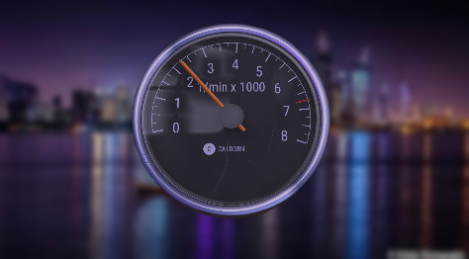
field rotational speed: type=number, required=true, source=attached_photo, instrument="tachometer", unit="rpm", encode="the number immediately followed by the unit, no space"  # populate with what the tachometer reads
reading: 2250rpm
